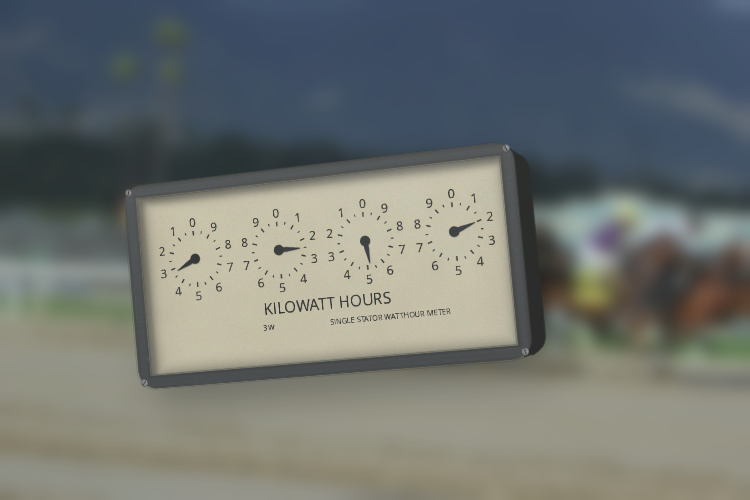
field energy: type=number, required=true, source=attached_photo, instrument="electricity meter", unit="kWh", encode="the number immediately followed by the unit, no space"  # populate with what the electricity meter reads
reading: 3252kWh
